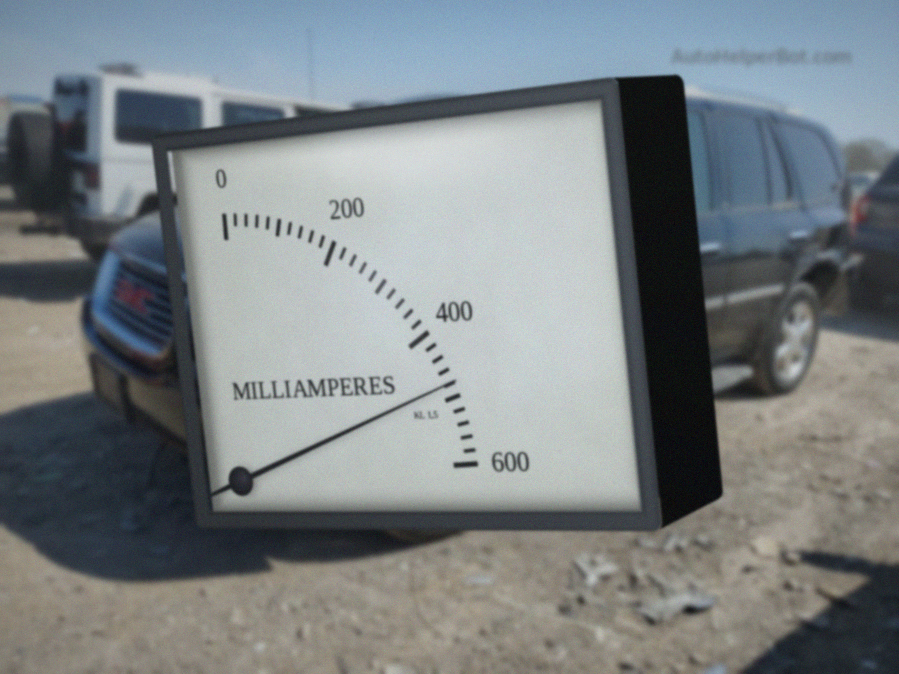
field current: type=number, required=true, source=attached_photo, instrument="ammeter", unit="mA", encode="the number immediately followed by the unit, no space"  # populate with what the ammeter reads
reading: 480mA
